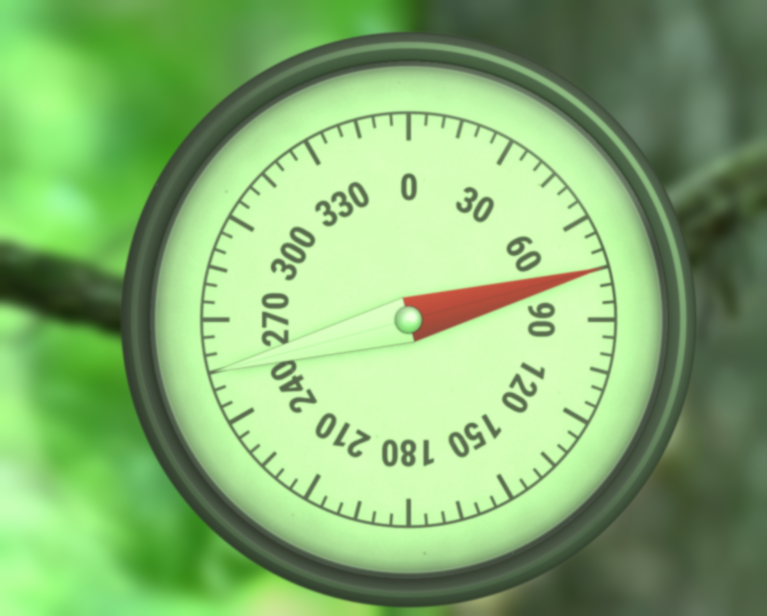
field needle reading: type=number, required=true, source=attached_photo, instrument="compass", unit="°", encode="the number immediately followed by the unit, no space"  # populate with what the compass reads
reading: 75°
